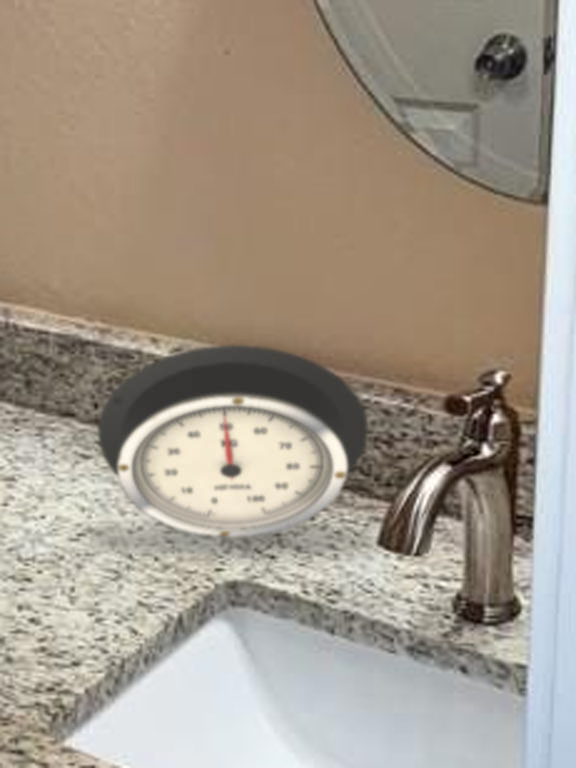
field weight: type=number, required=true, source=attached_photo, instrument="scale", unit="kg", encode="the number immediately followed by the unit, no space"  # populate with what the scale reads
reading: 50kg
